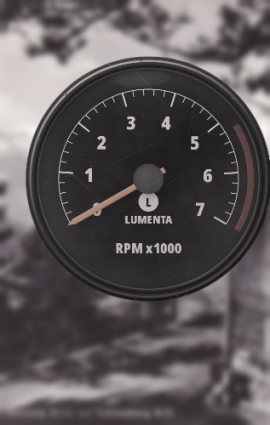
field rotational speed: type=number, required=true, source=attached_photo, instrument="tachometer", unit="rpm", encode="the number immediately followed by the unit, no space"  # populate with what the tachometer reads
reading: 0rpm
